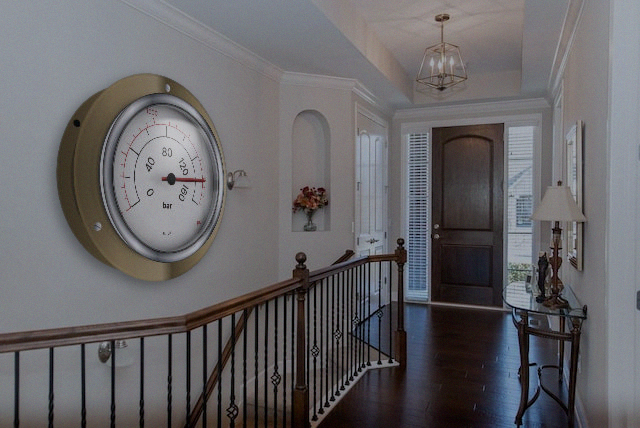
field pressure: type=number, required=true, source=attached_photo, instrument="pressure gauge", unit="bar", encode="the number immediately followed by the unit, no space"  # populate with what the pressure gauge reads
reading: 140bar
